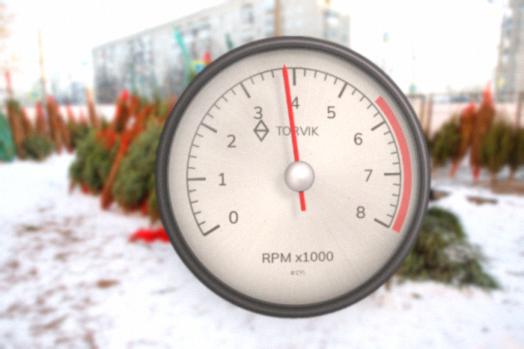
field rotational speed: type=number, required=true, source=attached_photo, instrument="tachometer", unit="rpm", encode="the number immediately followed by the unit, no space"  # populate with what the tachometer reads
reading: 3800rpm
